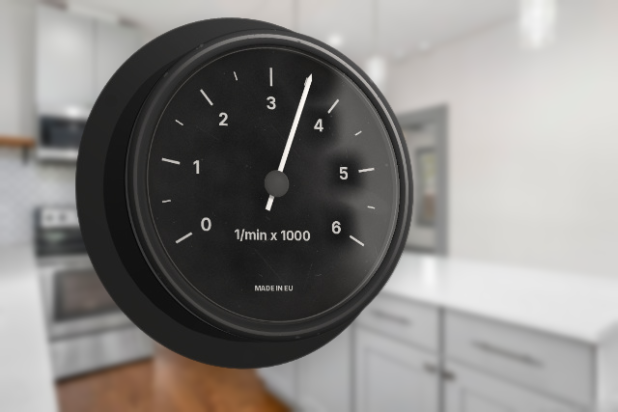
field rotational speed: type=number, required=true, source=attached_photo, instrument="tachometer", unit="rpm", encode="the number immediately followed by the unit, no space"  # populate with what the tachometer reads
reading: 3500rpm
